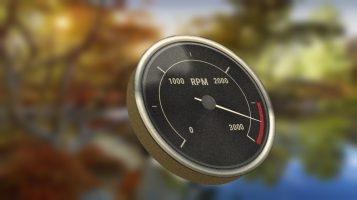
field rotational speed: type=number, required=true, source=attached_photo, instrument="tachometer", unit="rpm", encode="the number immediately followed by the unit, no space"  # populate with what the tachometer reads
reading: 2750rpm
